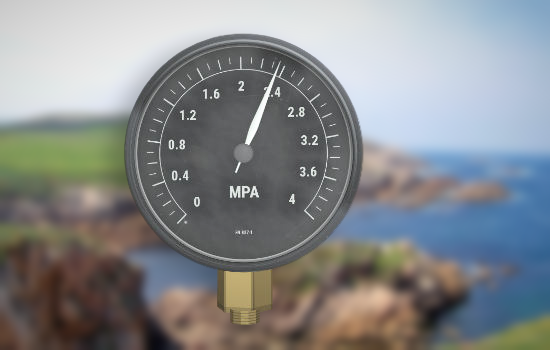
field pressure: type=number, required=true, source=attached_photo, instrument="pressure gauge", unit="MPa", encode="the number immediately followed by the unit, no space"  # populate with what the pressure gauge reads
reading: 2.35MPa
